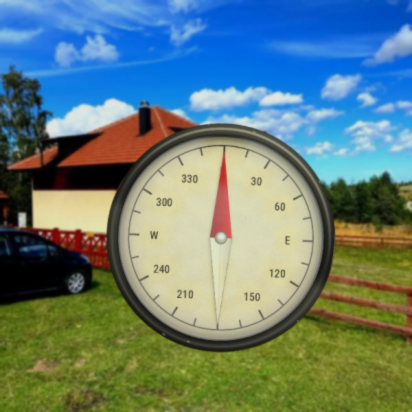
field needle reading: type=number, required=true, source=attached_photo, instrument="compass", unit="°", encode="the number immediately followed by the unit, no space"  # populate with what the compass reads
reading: 0°
